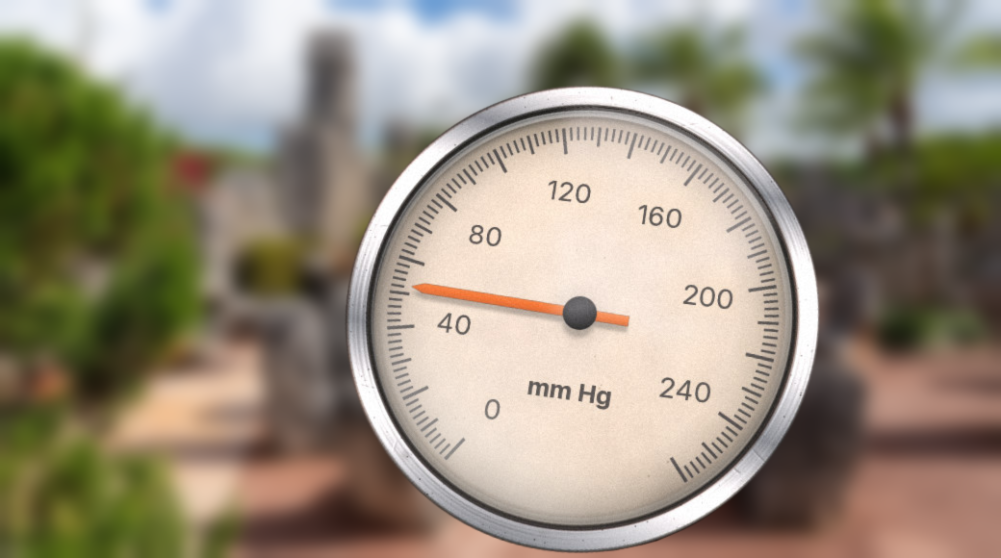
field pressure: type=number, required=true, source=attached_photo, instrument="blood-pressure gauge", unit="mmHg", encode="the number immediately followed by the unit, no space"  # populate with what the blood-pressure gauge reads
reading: 52mmHg
